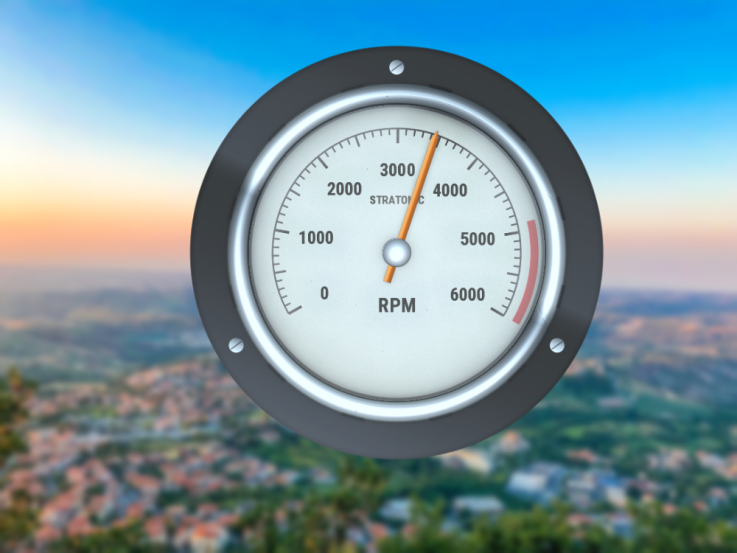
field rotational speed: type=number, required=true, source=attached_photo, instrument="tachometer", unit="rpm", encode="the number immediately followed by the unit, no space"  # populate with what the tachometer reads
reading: 3450rpm
